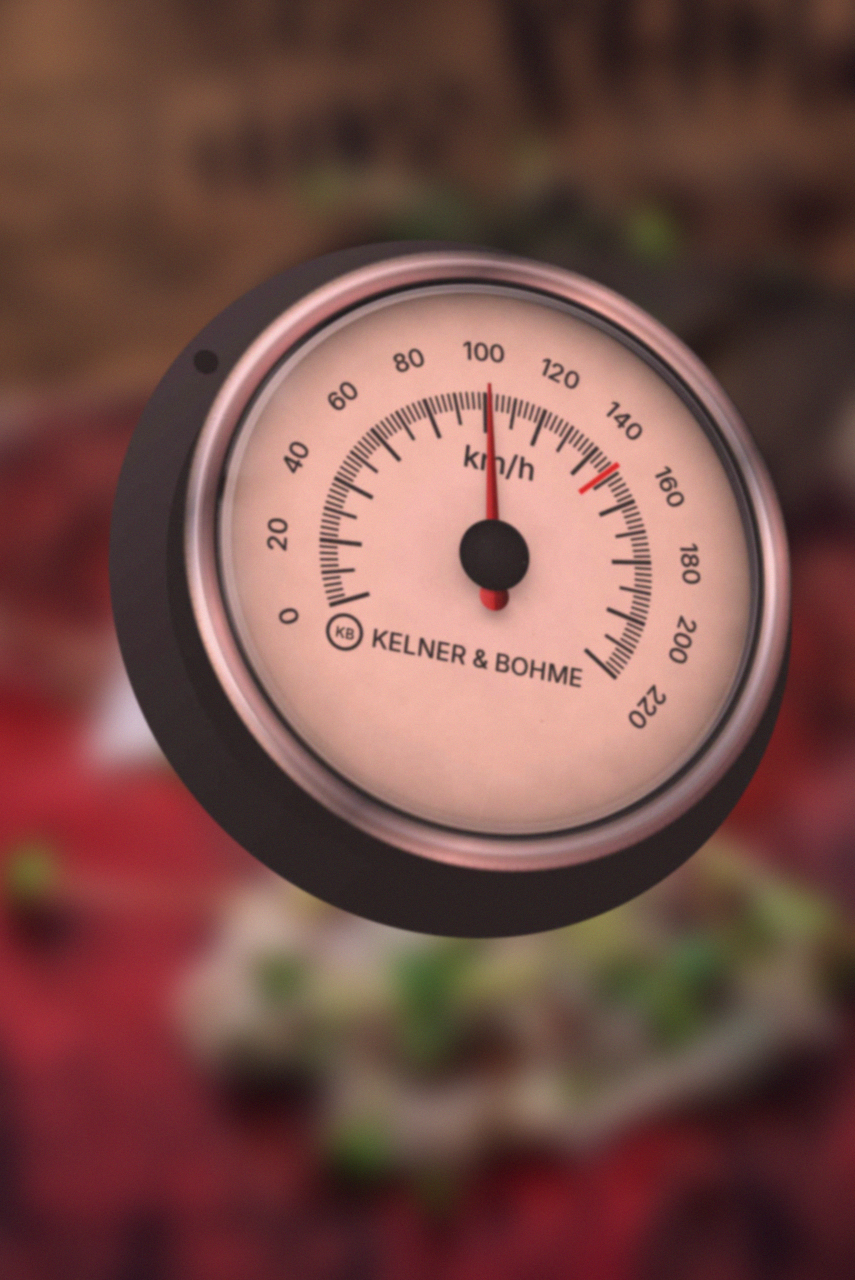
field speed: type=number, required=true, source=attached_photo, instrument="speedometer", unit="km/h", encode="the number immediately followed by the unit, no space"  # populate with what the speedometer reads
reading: 100km/h
